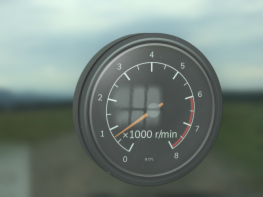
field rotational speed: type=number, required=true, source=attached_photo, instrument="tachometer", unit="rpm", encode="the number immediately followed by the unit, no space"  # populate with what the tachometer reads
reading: 750rpm
